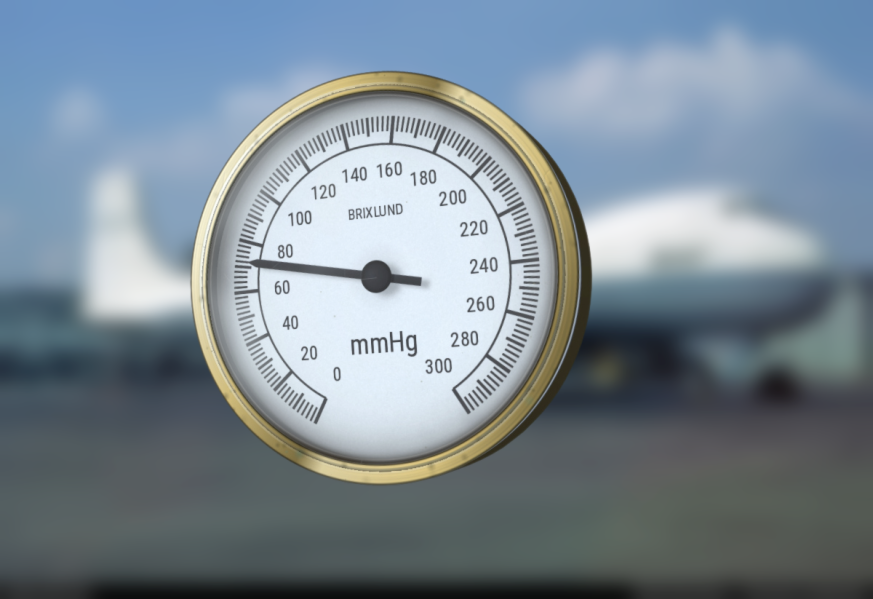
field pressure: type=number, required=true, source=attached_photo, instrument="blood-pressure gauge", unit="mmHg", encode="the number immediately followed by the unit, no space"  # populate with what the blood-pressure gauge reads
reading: 72mmHg
